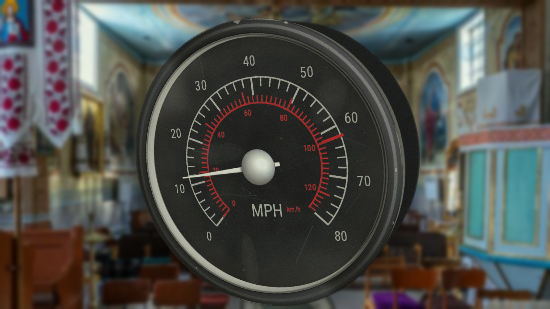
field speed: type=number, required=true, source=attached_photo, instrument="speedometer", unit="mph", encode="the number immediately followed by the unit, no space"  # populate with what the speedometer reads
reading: 12mph
